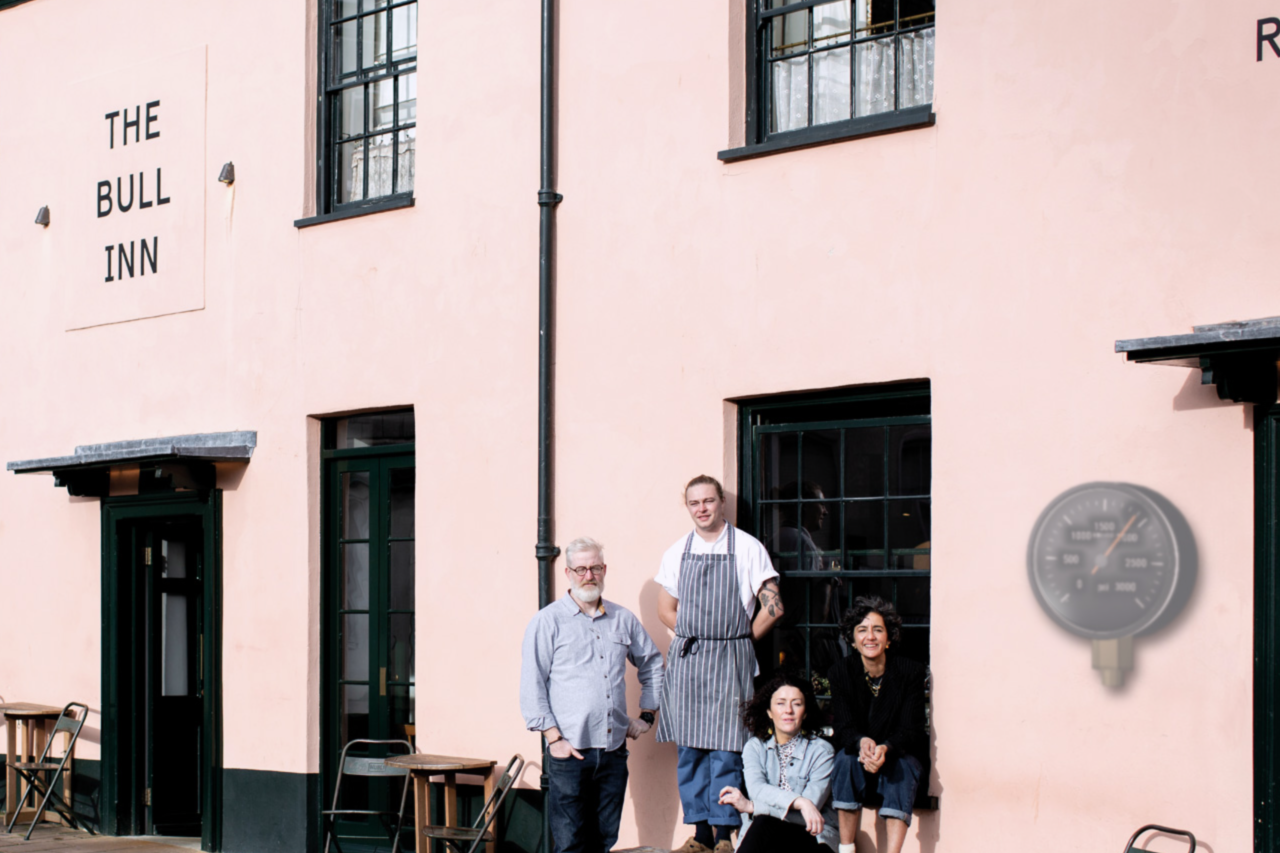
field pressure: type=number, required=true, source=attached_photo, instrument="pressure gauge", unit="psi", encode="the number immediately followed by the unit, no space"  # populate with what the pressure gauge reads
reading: 1900psi
